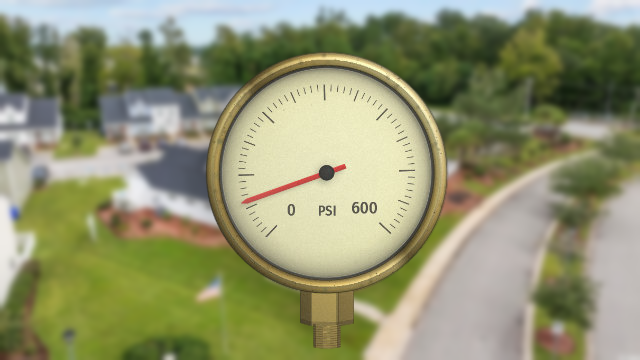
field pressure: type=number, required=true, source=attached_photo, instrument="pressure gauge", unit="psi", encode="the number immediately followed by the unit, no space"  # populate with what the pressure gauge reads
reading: 60psi
